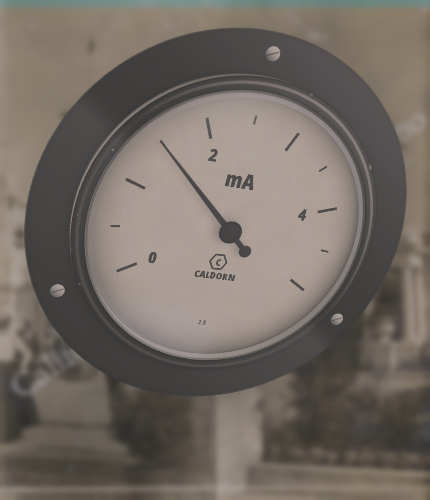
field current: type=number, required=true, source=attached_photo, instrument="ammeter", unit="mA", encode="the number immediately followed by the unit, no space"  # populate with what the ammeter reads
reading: 1.5mA
